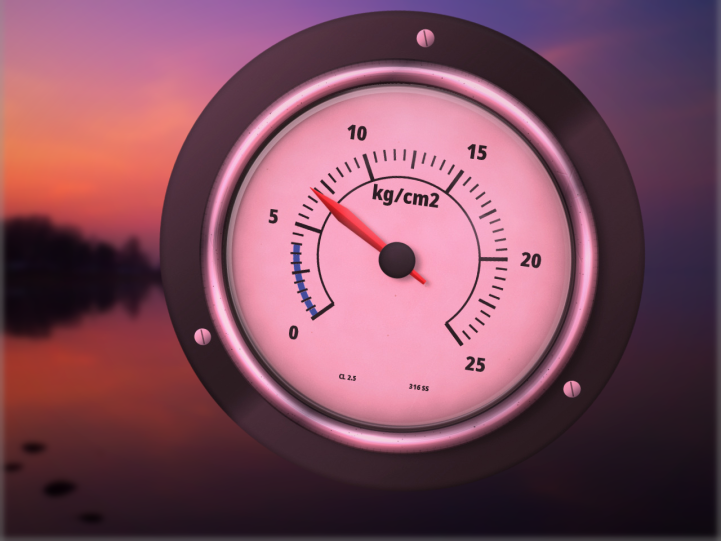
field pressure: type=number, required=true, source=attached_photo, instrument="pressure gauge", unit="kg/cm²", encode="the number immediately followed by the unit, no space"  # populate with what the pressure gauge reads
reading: 7kg/cm²
